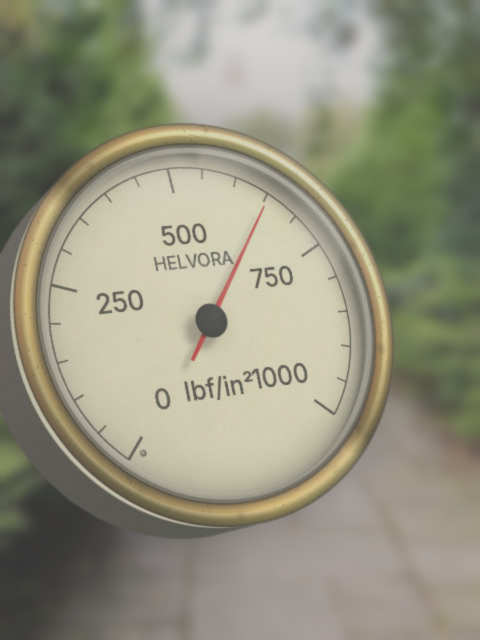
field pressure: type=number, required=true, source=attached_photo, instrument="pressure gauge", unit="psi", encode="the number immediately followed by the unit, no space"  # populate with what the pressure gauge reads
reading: 650psi
